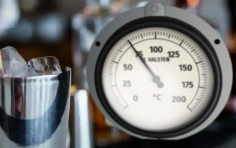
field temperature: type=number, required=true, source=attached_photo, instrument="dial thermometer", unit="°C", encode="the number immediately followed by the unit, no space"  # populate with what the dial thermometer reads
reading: 75°C
